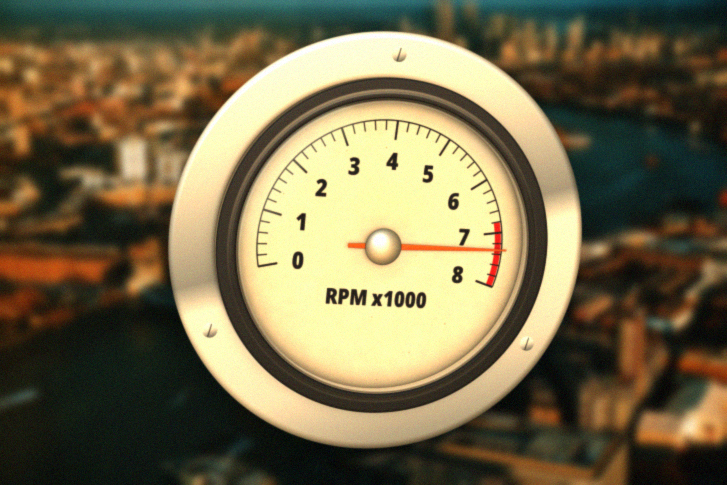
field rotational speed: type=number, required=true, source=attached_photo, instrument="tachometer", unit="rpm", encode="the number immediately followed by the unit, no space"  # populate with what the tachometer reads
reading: 7300rpm
